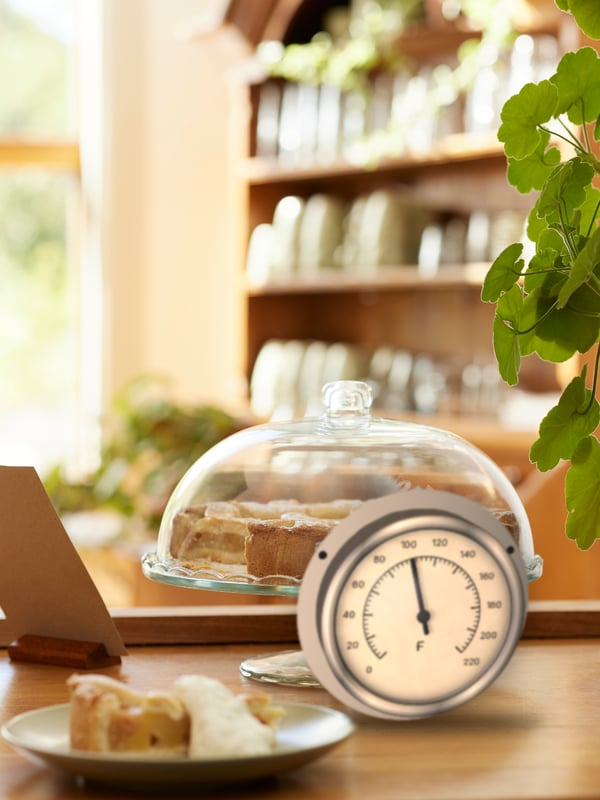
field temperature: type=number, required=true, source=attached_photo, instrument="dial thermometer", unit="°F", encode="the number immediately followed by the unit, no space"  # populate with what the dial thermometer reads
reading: 100°F
